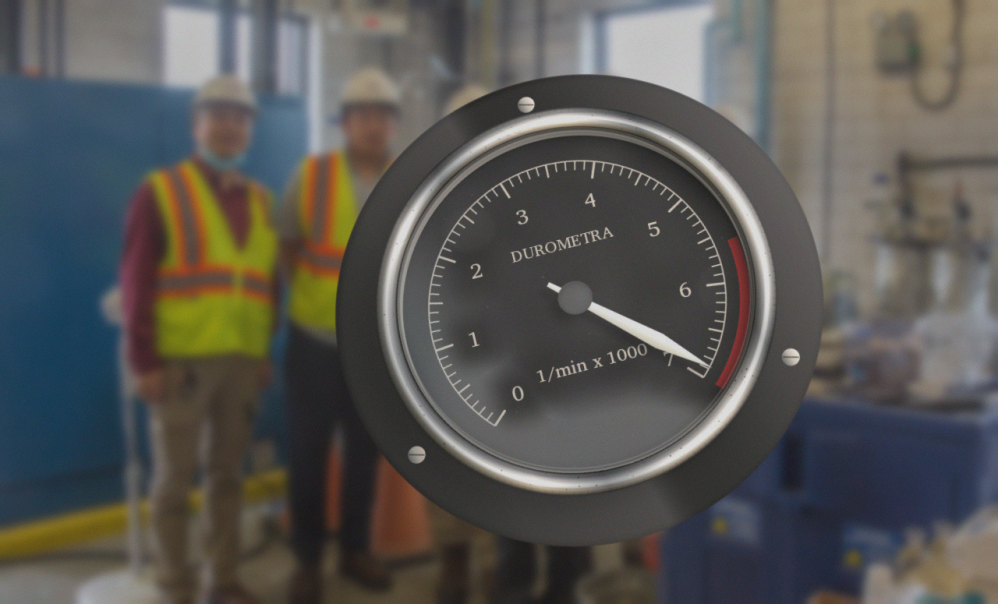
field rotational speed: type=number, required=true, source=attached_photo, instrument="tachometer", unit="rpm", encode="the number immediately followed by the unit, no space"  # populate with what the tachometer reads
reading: 6900rpm
